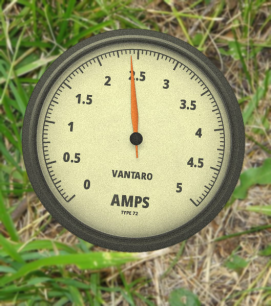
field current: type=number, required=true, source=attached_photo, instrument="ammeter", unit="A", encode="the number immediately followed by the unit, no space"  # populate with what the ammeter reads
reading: 2.4A
